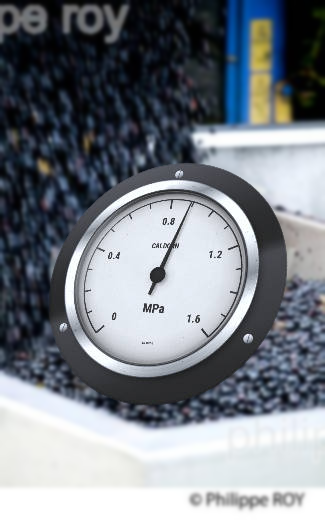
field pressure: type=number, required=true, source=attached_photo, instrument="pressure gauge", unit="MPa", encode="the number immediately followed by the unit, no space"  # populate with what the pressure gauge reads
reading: 0.9MPa
